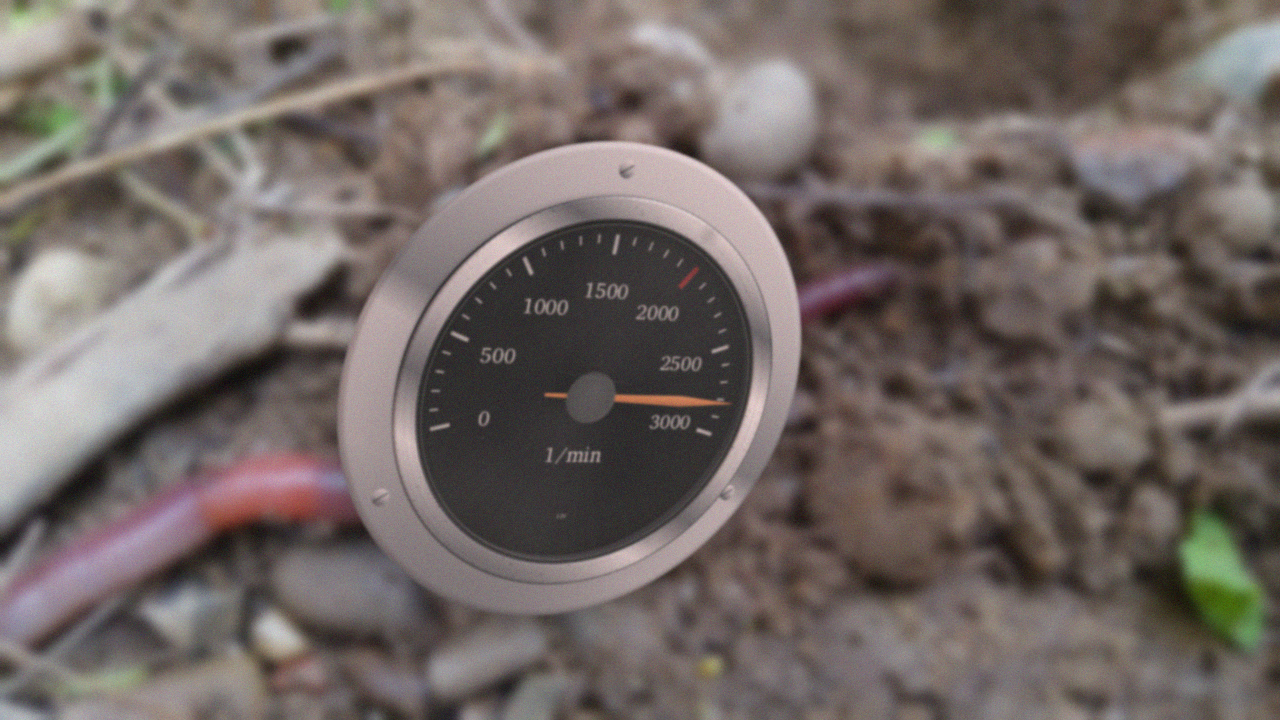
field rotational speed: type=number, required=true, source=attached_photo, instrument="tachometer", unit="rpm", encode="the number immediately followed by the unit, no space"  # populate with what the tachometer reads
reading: 2800rpm
